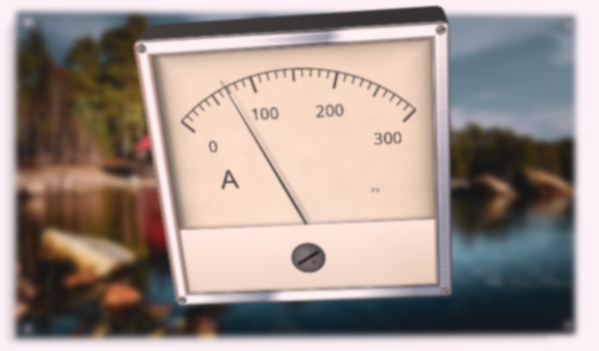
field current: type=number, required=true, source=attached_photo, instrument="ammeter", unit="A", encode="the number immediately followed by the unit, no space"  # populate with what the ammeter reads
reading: 70A
